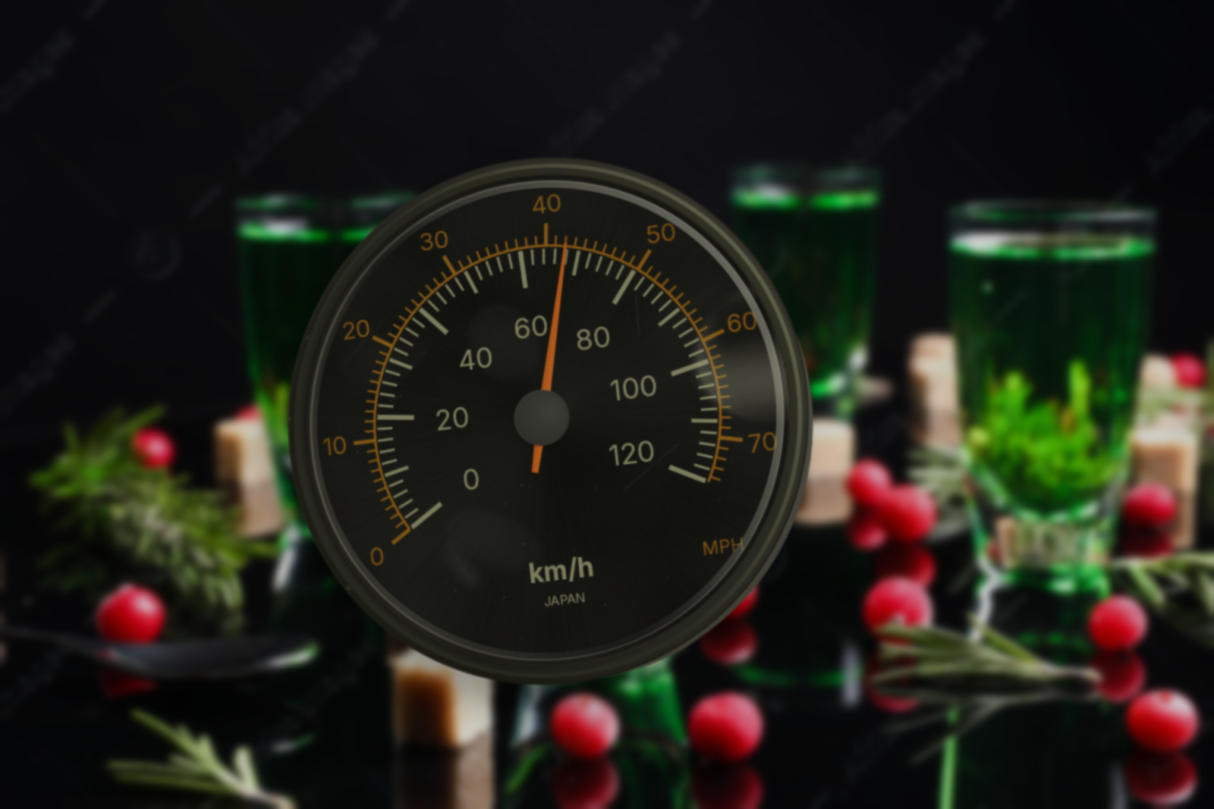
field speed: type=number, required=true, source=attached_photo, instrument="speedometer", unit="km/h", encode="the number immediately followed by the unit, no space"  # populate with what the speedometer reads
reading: 68km/h
